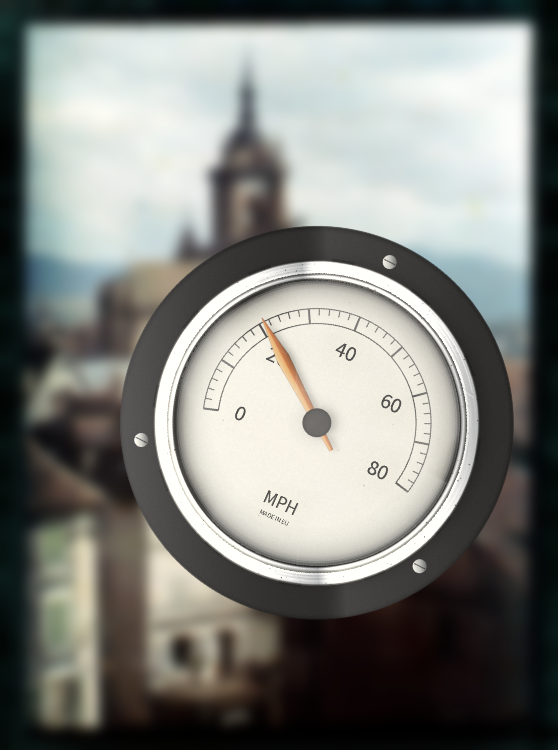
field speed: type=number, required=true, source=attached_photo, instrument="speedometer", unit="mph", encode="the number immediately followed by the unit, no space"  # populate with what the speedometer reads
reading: 21mph
